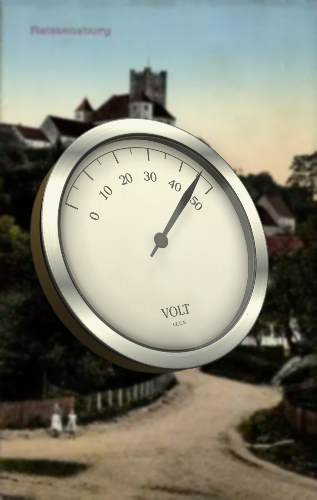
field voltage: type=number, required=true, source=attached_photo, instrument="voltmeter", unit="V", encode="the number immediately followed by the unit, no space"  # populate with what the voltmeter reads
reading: 45V
